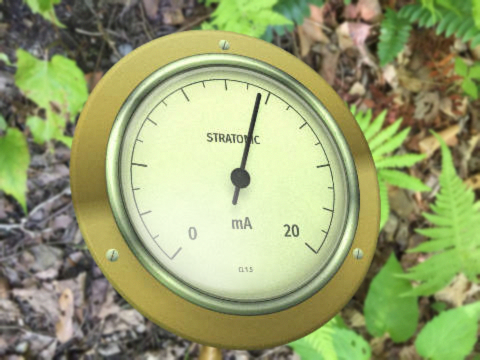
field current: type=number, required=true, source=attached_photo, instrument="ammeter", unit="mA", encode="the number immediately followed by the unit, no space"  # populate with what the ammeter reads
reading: 11.5mA
